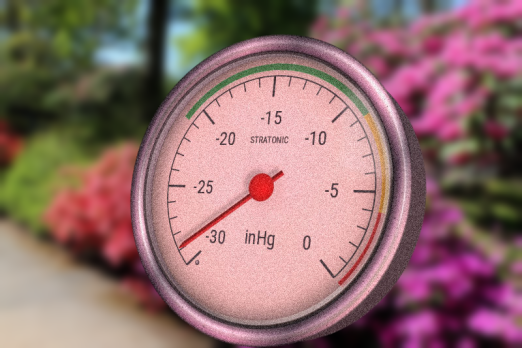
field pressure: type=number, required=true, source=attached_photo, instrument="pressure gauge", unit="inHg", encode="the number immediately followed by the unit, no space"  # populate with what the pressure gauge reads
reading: -29inHg
